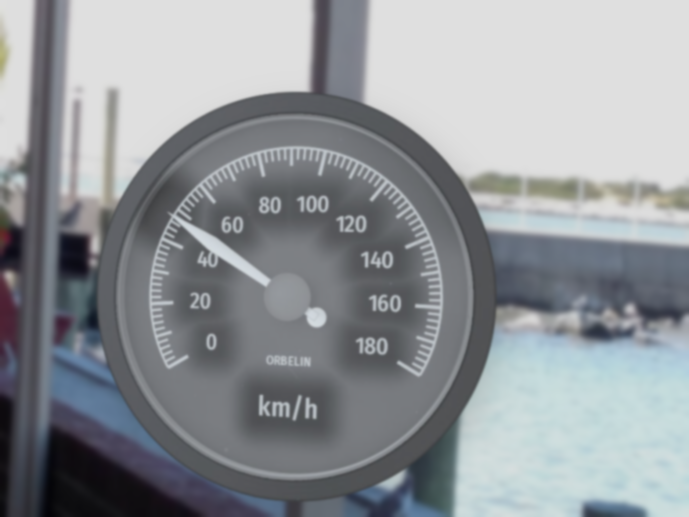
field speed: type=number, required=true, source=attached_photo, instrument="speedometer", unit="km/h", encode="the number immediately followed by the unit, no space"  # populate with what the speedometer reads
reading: 48km/h
